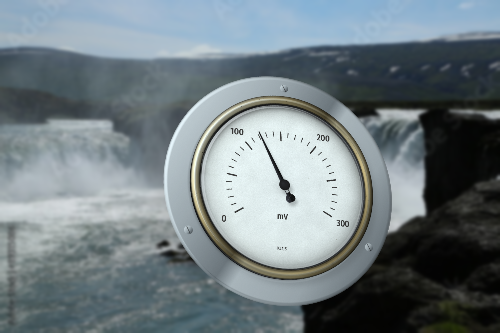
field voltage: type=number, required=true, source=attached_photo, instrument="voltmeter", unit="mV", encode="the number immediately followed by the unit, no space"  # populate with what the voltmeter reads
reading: 120mV
